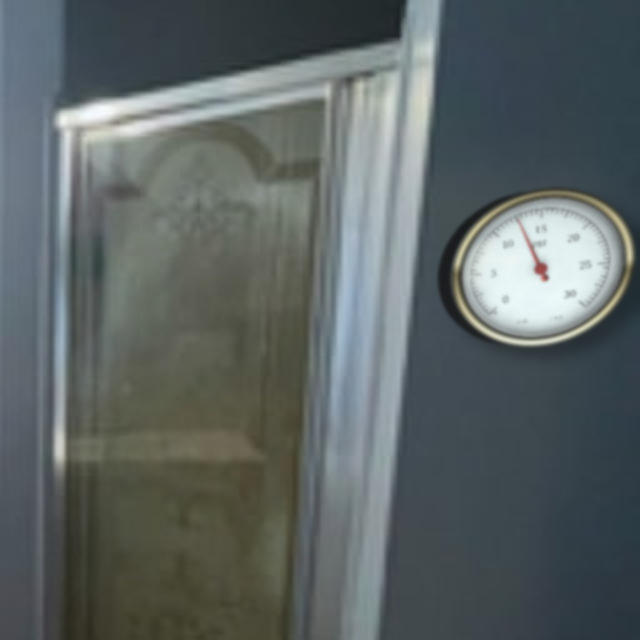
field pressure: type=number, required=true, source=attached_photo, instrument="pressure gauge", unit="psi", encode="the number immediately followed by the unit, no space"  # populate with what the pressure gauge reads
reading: 12.5psi
